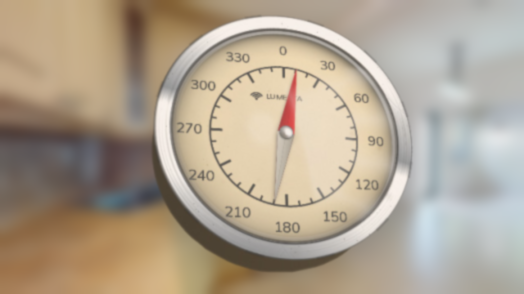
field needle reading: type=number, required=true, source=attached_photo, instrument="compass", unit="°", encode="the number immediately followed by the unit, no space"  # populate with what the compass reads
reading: 10°
